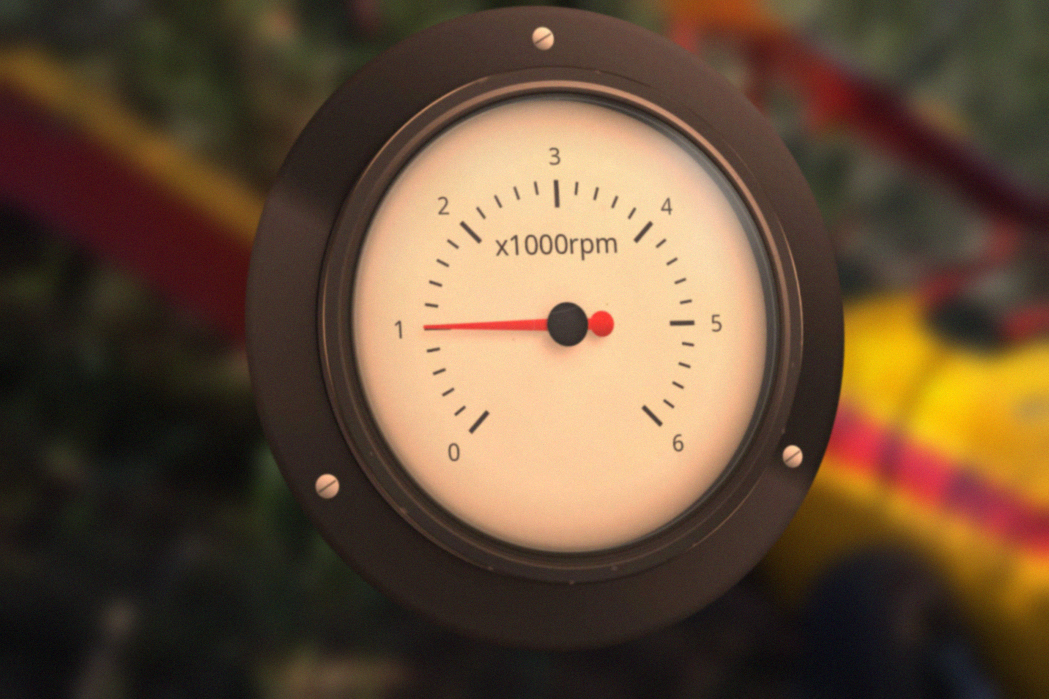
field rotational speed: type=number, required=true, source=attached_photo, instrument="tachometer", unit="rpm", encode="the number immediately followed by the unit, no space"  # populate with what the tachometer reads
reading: 1000rpm
